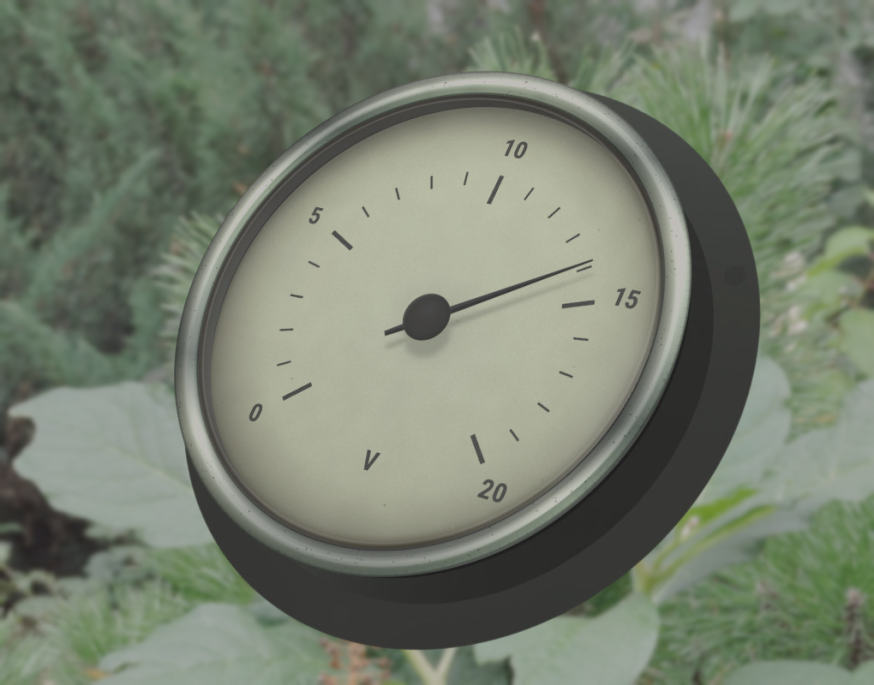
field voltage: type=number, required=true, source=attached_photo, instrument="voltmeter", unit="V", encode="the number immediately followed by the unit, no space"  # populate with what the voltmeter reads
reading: 14V
